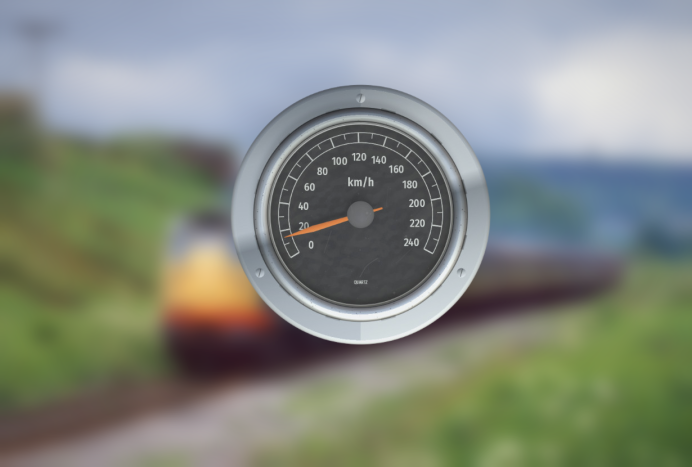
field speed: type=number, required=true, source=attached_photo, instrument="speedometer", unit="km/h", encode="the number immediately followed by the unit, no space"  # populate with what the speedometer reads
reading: 15km/h
